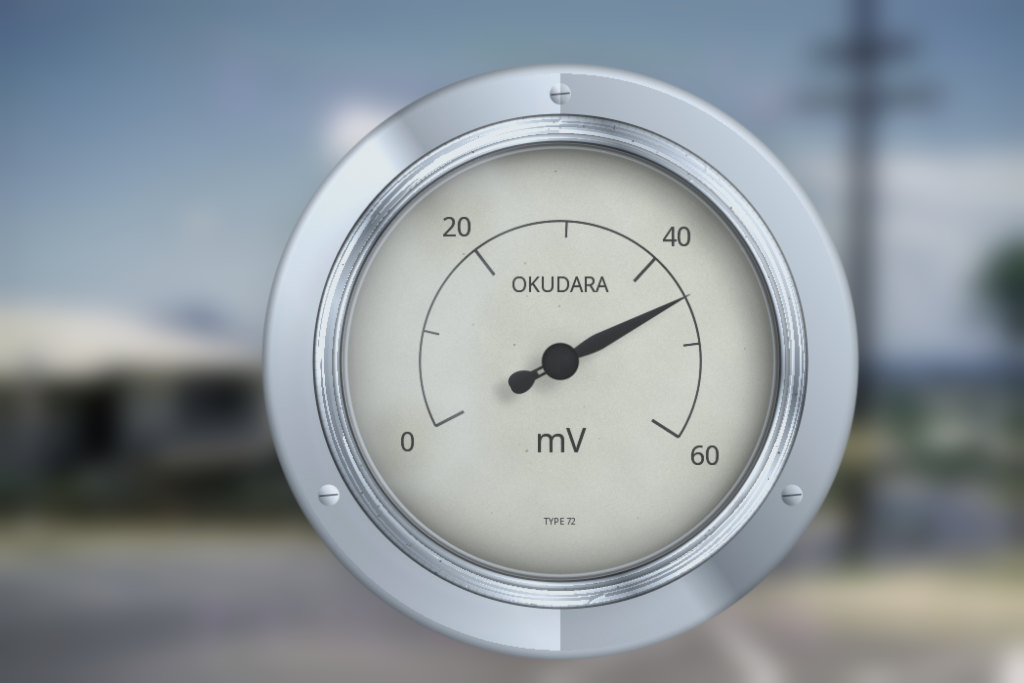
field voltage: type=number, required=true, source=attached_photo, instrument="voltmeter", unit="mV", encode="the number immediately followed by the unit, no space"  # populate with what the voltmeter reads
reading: 45mV
